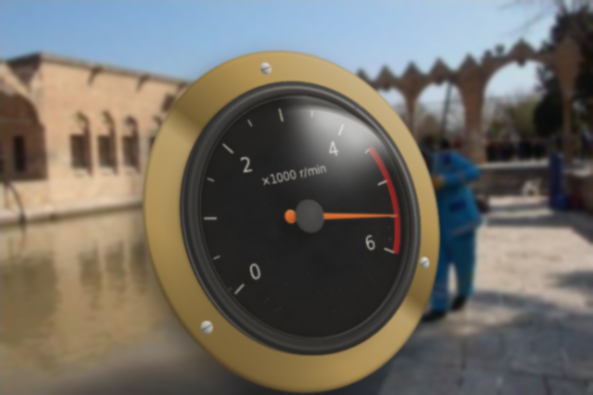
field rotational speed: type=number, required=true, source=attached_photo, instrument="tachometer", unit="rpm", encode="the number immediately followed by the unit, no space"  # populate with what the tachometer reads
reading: 5500rpm
